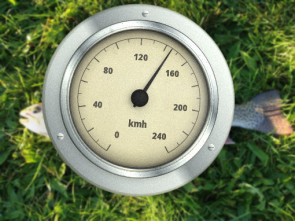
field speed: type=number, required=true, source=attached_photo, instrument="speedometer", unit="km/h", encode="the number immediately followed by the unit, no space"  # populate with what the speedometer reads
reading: 145km/h
